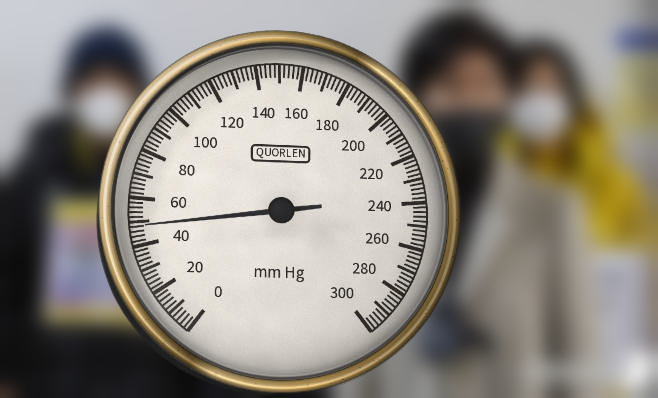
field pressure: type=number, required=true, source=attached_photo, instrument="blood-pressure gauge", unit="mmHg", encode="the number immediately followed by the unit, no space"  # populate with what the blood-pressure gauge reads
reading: 48mmHg
